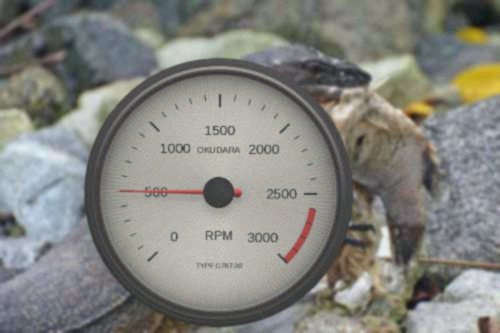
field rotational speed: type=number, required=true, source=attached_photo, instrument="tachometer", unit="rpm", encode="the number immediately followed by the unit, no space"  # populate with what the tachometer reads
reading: 500rpm
